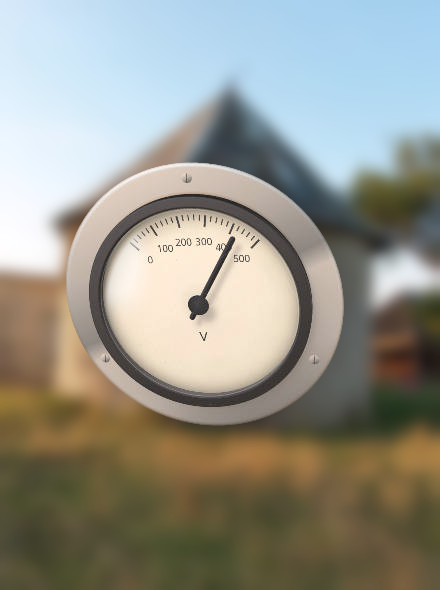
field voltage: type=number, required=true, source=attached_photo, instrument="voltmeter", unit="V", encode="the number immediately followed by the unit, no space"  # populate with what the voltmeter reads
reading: 420V
